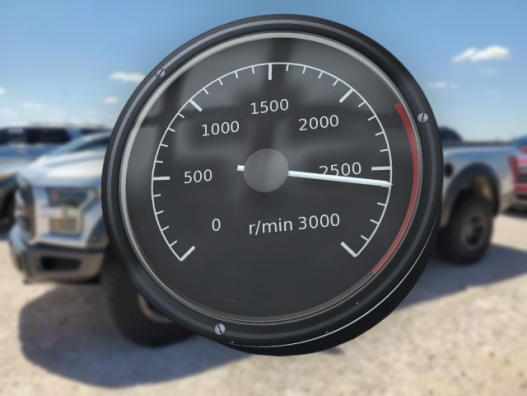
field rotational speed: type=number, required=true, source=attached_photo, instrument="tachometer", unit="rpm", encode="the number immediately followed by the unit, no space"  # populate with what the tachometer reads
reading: 2600rpm
